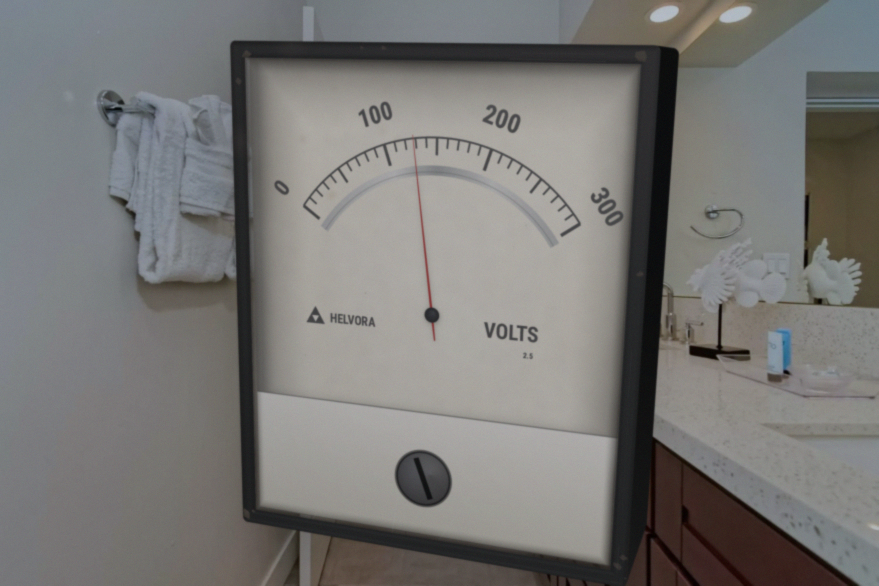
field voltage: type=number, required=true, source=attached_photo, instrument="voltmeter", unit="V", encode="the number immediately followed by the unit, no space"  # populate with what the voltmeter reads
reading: 130V
